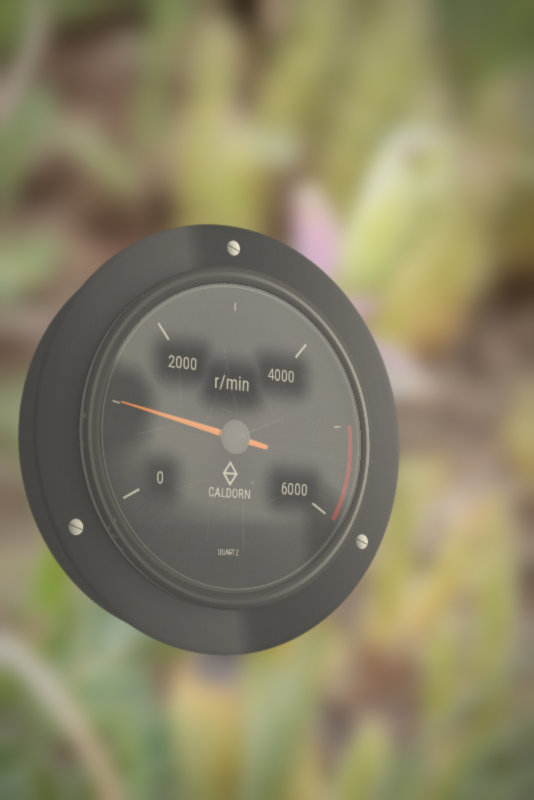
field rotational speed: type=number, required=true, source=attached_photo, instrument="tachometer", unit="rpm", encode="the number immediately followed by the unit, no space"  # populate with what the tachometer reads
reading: 1000rpm
